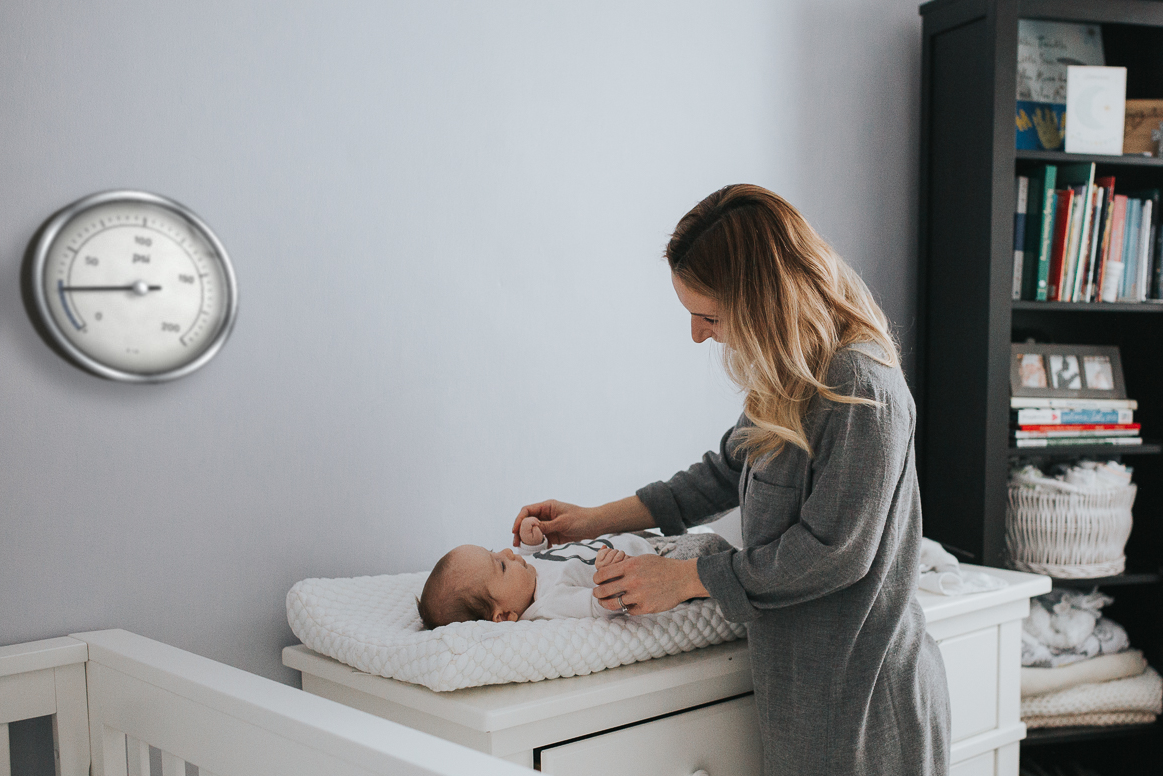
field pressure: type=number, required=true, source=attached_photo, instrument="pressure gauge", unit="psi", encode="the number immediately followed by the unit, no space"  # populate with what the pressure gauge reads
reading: 25psi
